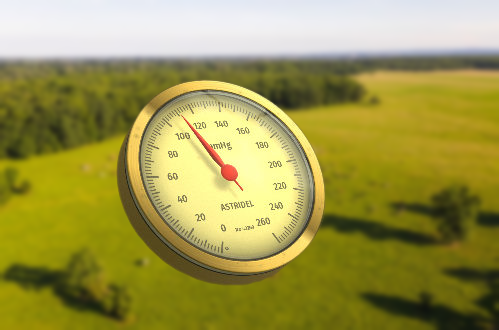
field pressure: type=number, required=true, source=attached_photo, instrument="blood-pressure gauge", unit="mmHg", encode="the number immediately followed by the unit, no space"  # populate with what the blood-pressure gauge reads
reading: 110mmHg
